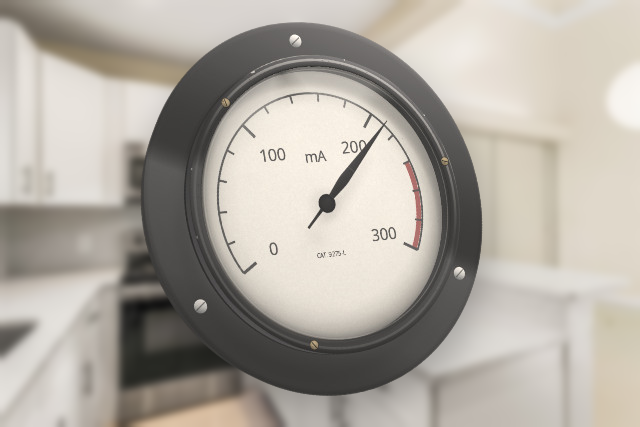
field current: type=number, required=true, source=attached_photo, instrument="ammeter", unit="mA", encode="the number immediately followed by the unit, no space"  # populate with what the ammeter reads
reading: 210mA
